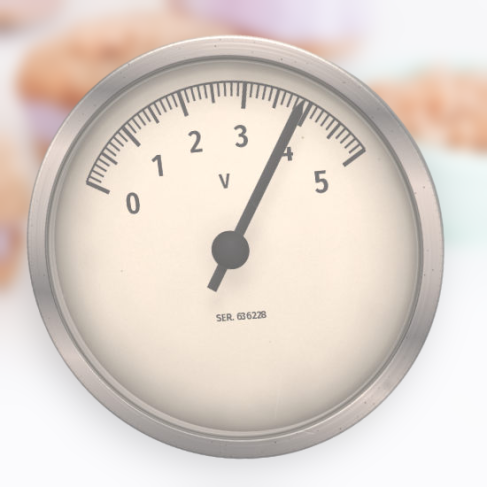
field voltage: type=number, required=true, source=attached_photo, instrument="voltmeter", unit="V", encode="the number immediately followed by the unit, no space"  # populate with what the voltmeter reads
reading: 3.9V
